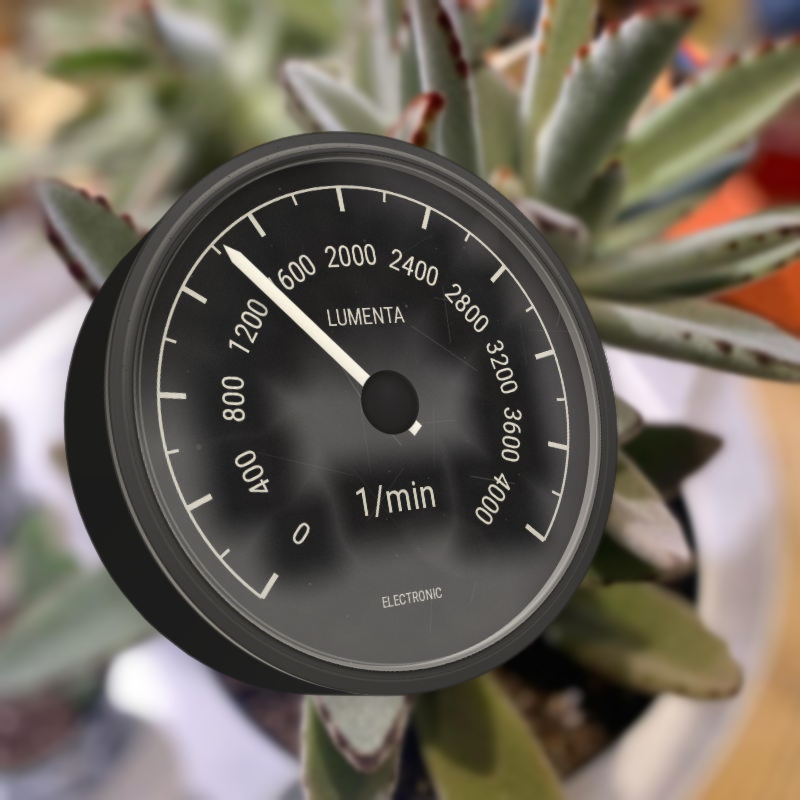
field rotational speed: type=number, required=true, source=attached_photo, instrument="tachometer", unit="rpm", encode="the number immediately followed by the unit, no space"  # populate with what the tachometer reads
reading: 1400rpm
